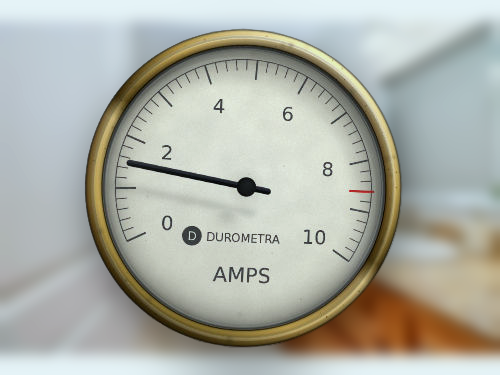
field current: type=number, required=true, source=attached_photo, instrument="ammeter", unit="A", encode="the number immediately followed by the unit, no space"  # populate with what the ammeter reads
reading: 1.5A
